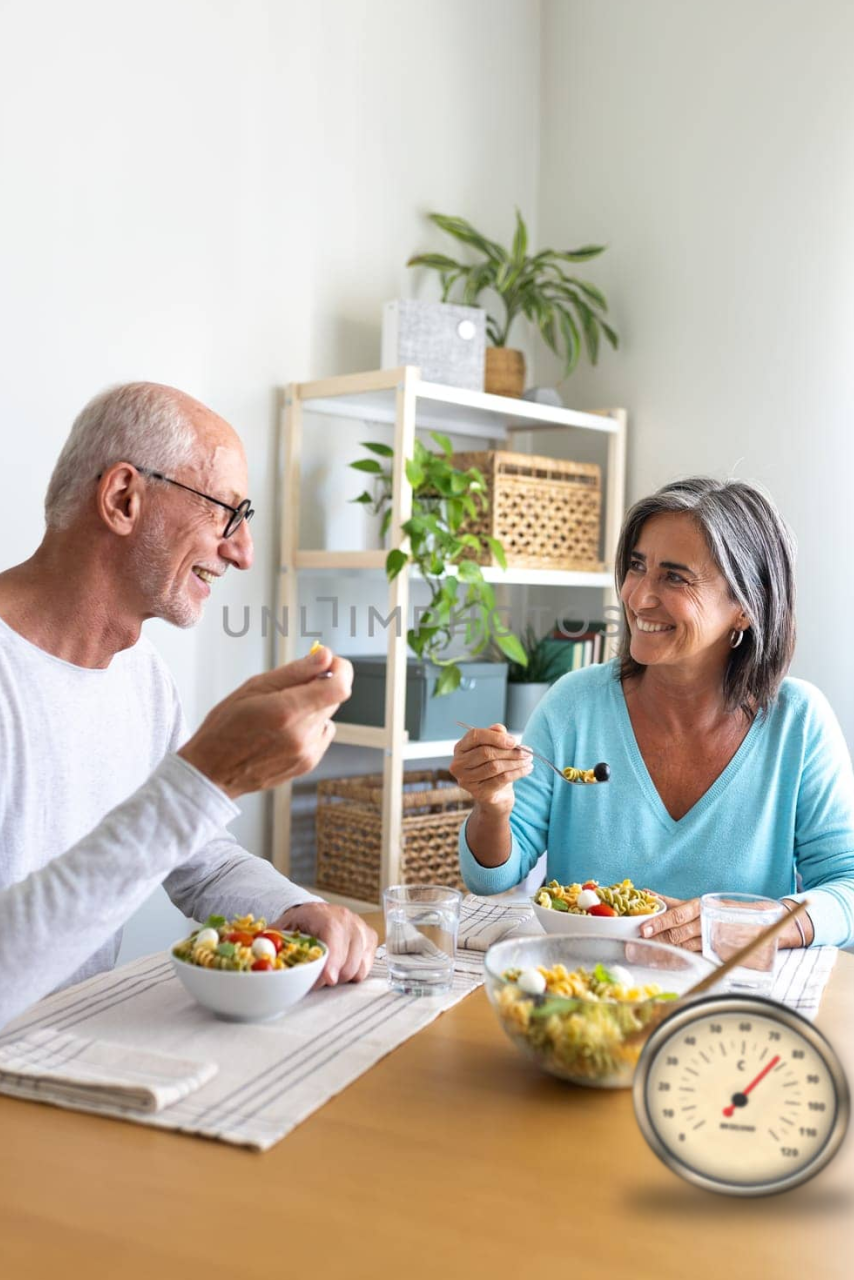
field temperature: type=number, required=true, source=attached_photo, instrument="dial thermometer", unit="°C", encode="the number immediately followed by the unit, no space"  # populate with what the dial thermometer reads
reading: 75°C
